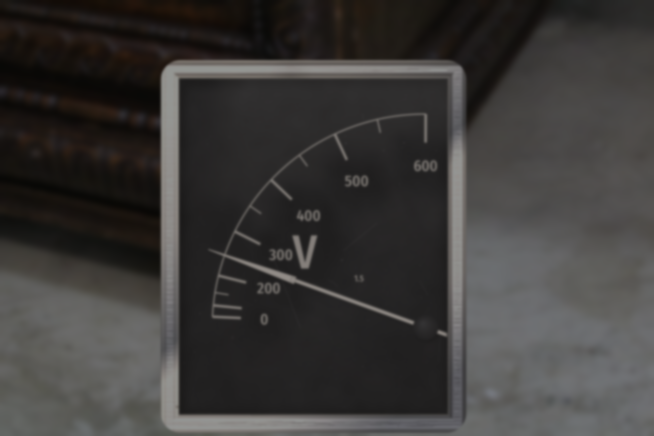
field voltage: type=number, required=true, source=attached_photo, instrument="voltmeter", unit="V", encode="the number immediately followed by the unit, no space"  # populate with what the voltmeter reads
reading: 250V
